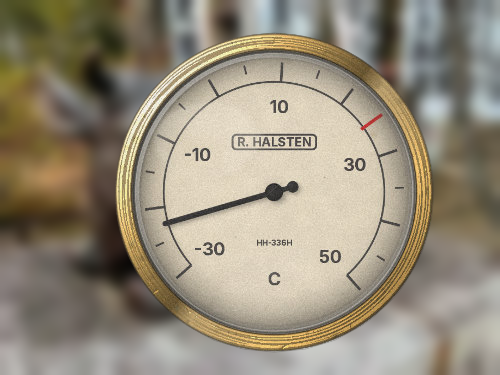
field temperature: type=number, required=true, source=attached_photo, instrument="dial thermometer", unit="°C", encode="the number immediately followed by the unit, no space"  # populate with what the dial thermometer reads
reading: -22.5°C
